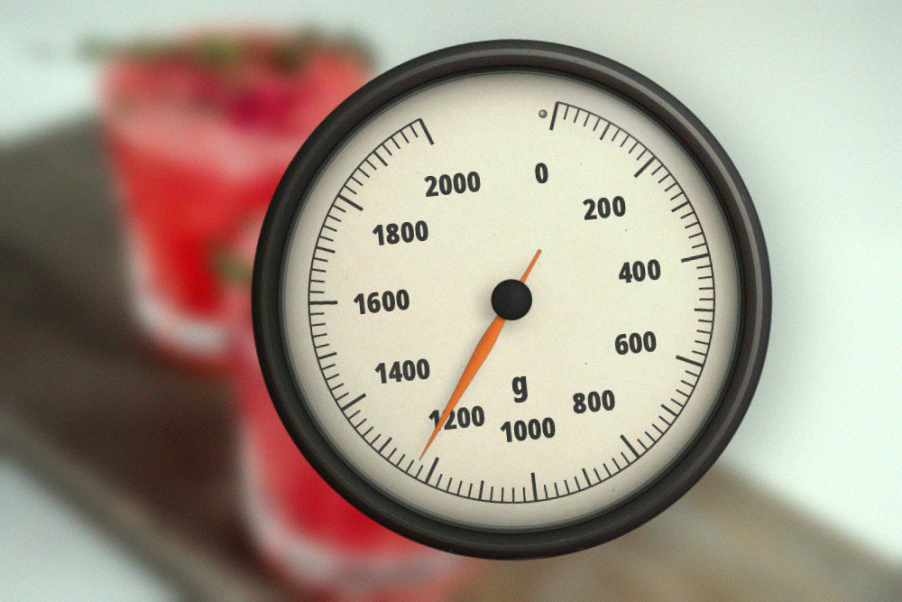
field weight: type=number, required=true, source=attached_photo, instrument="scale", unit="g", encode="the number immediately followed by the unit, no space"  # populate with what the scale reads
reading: 1230g
